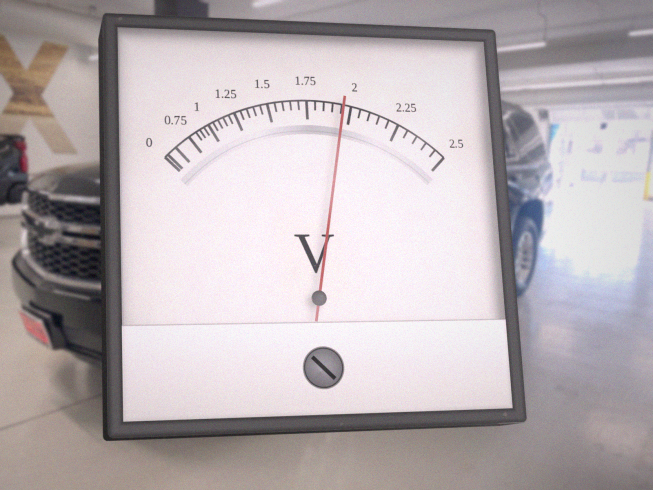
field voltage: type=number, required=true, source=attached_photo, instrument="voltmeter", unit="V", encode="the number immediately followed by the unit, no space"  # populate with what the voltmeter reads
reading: 1.95V
